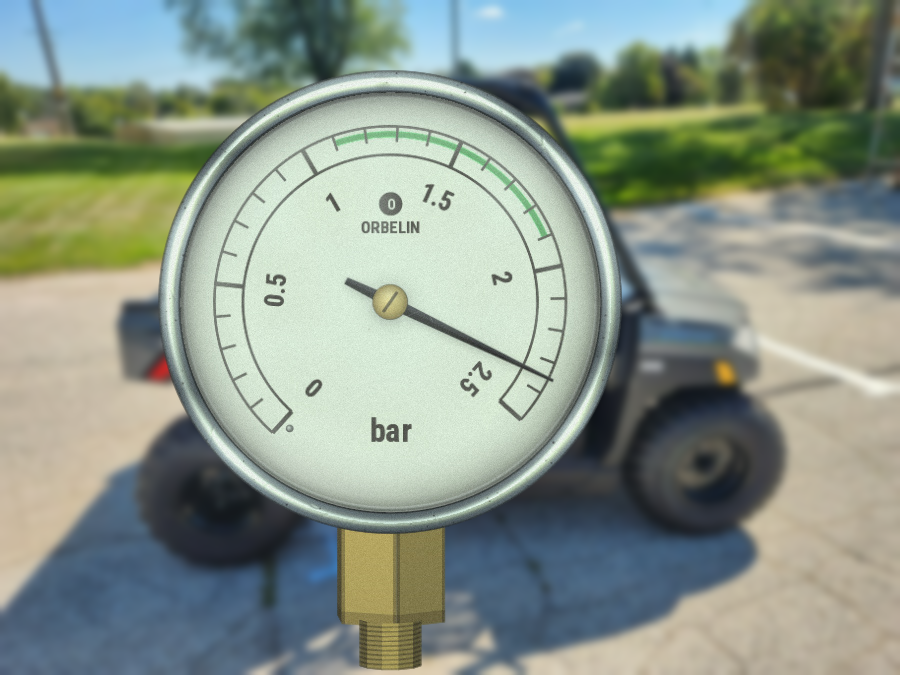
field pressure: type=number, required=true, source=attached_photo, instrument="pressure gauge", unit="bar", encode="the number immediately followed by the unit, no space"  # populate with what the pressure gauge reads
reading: 2.35bar
